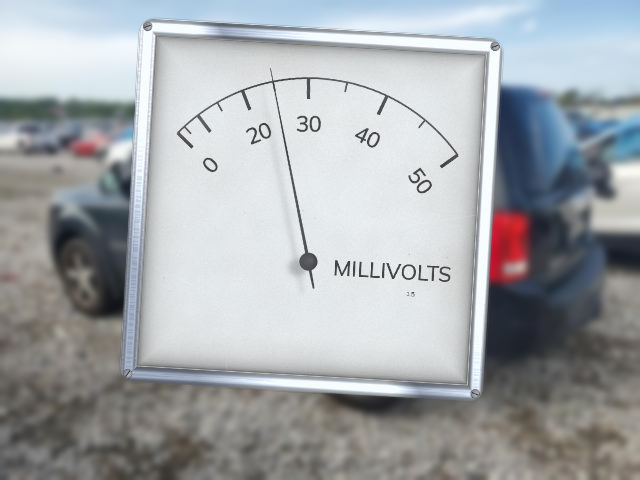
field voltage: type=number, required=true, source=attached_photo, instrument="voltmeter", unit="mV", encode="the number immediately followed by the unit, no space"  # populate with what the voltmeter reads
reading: 25mV
